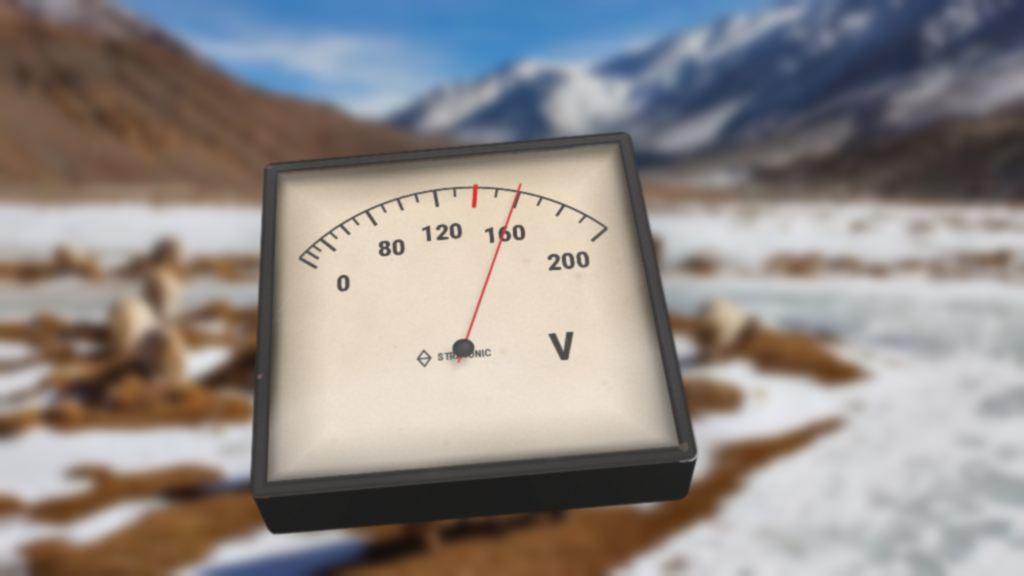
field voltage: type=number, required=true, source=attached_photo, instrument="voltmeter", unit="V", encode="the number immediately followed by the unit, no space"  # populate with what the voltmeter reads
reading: 160V
